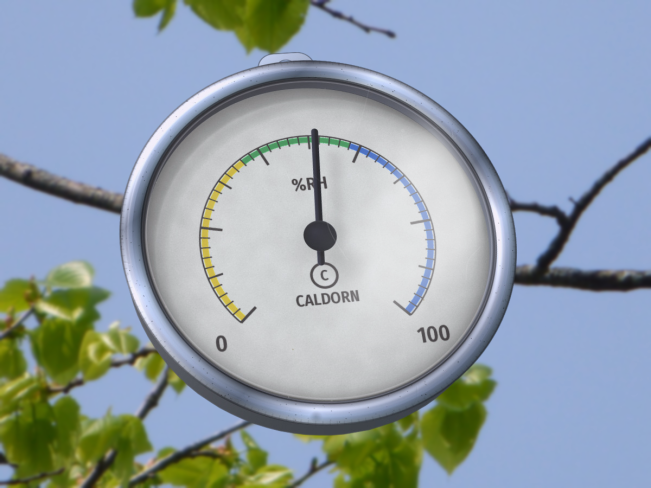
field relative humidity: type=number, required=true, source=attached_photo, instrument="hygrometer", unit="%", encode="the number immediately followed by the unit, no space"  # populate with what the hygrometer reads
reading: 51%
